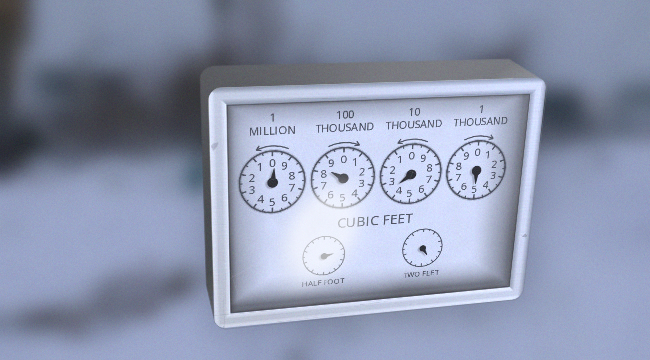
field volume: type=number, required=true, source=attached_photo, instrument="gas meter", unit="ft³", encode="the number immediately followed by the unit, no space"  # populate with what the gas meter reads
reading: 983500ft³
